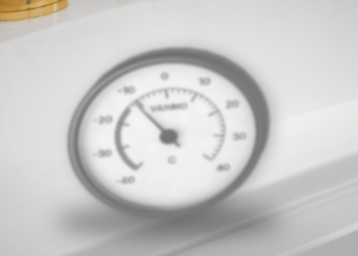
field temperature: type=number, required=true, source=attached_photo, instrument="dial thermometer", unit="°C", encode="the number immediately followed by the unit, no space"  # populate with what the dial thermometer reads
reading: -10°C
